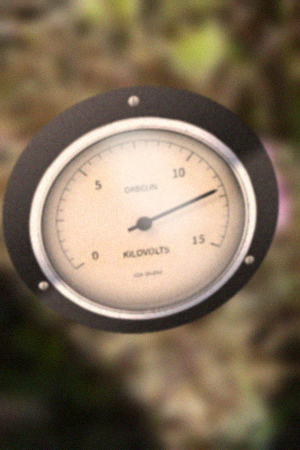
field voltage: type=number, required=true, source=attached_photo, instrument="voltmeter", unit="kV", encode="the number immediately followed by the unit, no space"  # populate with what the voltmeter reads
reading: 12kV
